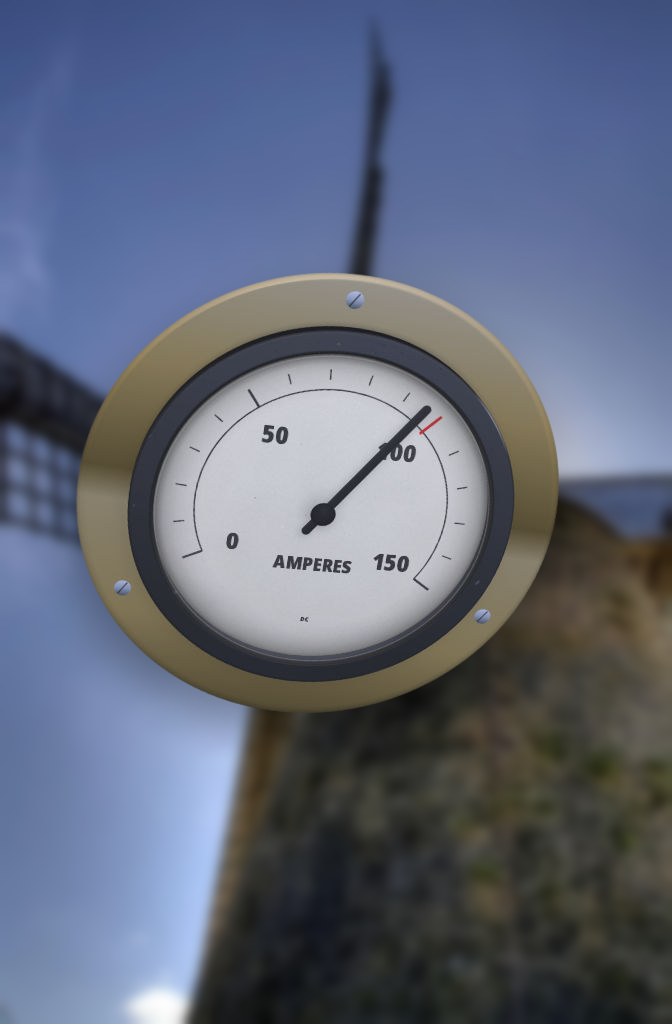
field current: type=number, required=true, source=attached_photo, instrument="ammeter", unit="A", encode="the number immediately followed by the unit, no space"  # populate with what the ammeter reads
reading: 95A
